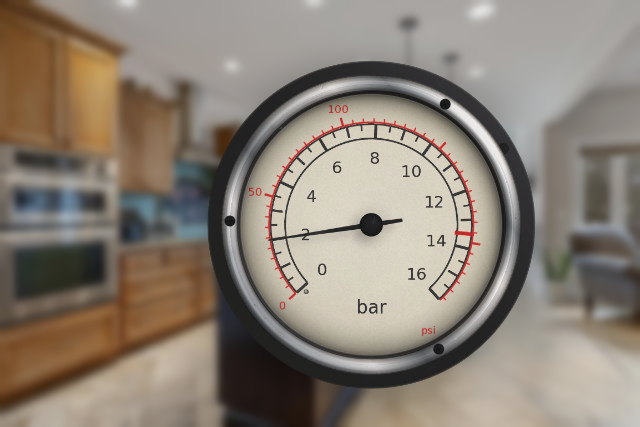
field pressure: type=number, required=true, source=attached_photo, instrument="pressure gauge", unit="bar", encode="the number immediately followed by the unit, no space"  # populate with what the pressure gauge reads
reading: 2bar
